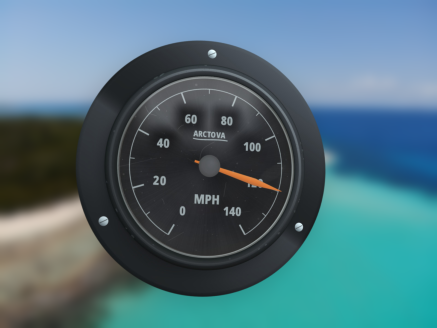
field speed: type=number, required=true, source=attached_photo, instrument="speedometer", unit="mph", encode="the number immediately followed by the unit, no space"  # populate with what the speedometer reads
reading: 120mph
